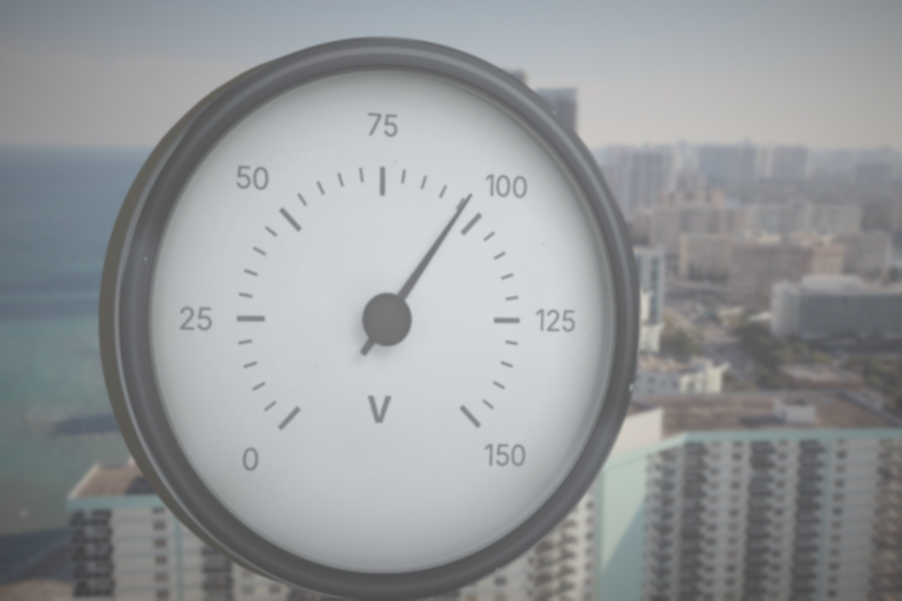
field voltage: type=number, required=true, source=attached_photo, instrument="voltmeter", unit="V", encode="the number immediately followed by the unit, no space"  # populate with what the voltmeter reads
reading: 95V
